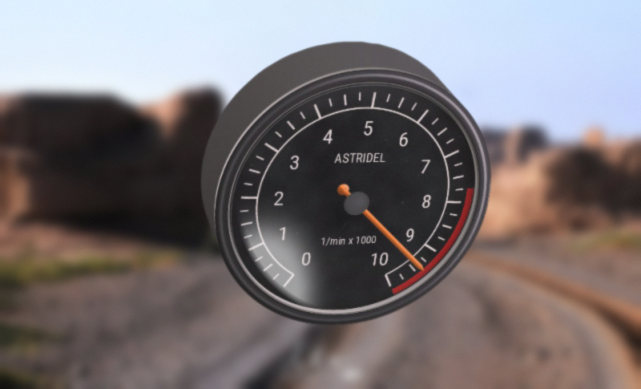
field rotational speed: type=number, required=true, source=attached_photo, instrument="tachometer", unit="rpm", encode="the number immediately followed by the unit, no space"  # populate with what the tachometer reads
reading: 9375rpm
